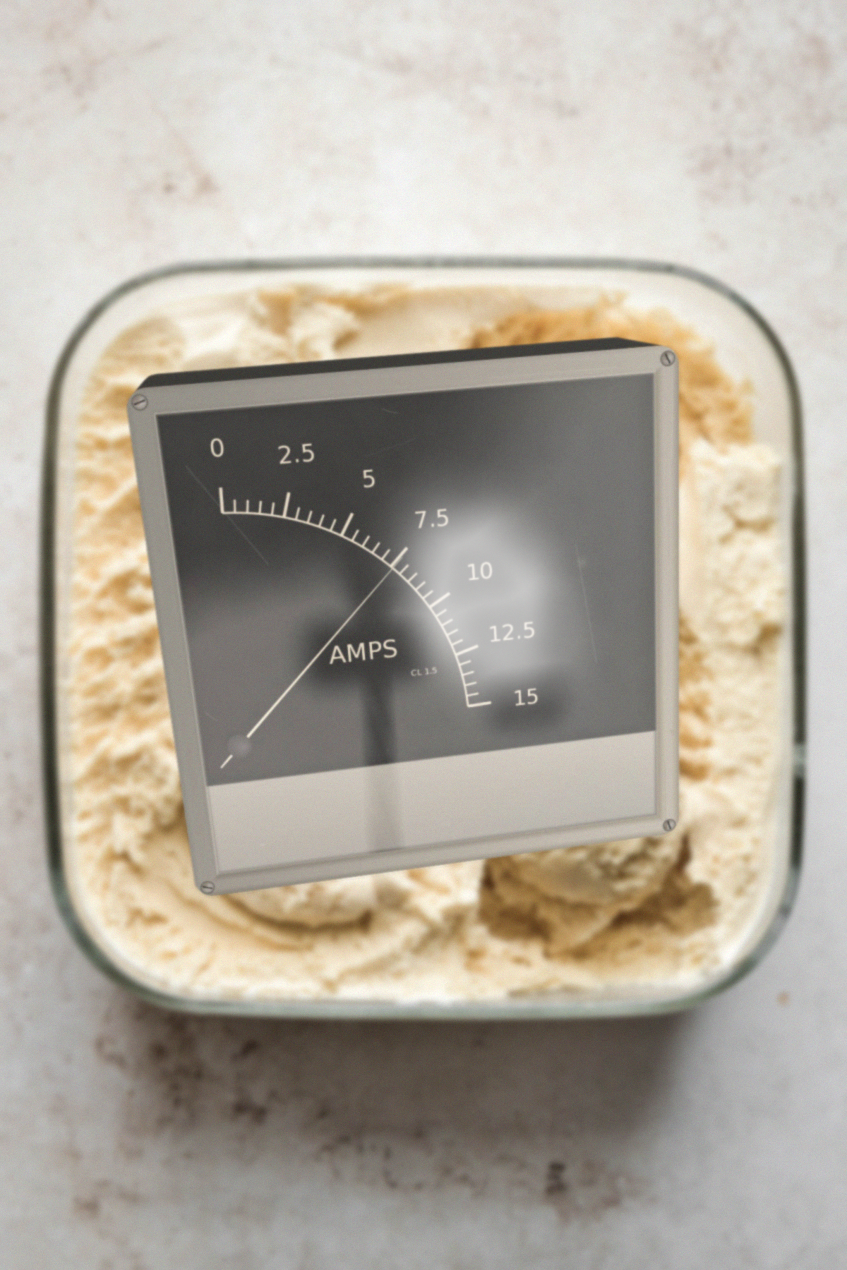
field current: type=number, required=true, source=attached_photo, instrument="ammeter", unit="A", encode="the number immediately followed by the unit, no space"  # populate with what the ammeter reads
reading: 7.5A
